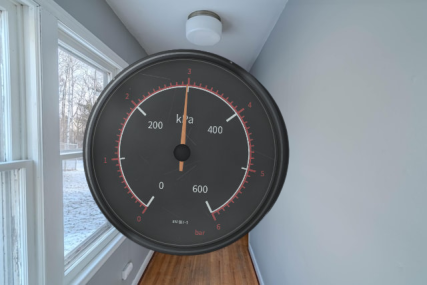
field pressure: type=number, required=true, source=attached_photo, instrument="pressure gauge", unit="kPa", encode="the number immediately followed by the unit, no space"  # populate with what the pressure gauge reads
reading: 300kPa
